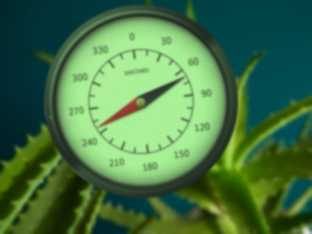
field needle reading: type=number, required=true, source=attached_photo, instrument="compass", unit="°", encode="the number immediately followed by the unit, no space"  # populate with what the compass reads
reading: 247.5°
